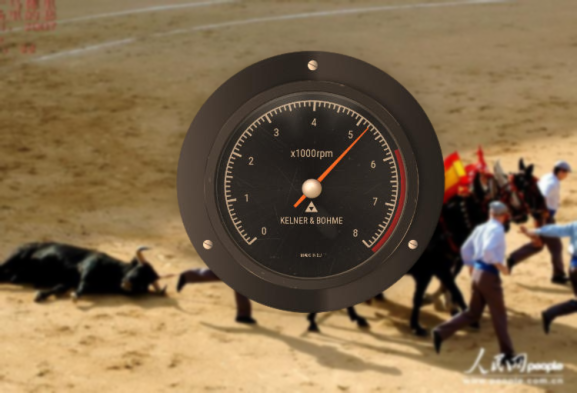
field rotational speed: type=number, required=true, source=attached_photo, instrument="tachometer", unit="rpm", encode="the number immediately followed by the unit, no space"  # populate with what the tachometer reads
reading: 5200rpm
